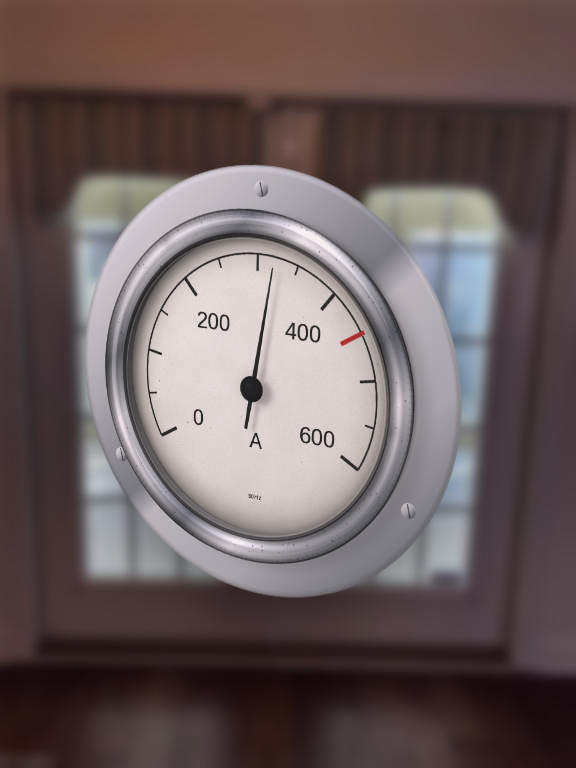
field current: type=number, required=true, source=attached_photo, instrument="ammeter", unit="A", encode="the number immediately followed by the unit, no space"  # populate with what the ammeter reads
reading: 325A
